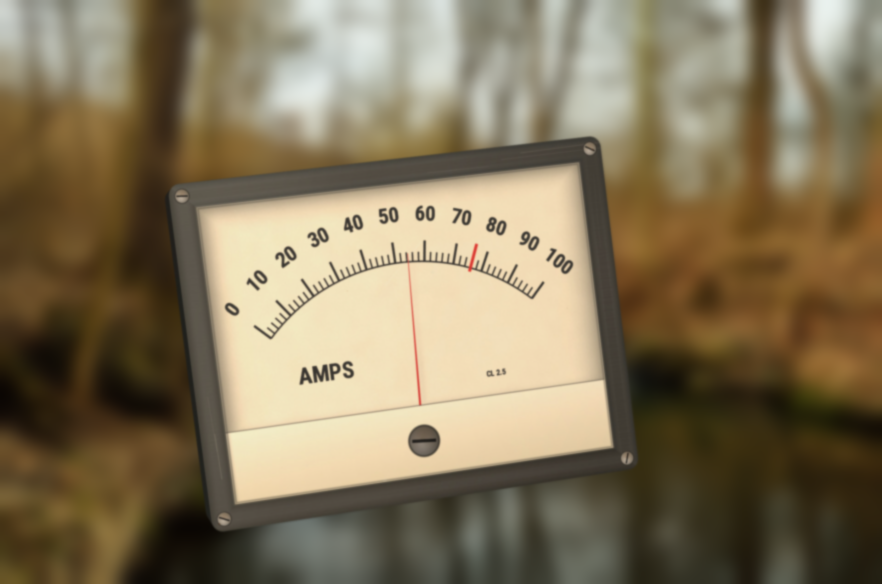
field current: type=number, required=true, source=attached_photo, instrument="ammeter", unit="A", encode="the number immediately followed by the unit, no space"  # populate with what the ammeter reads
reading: 54A
